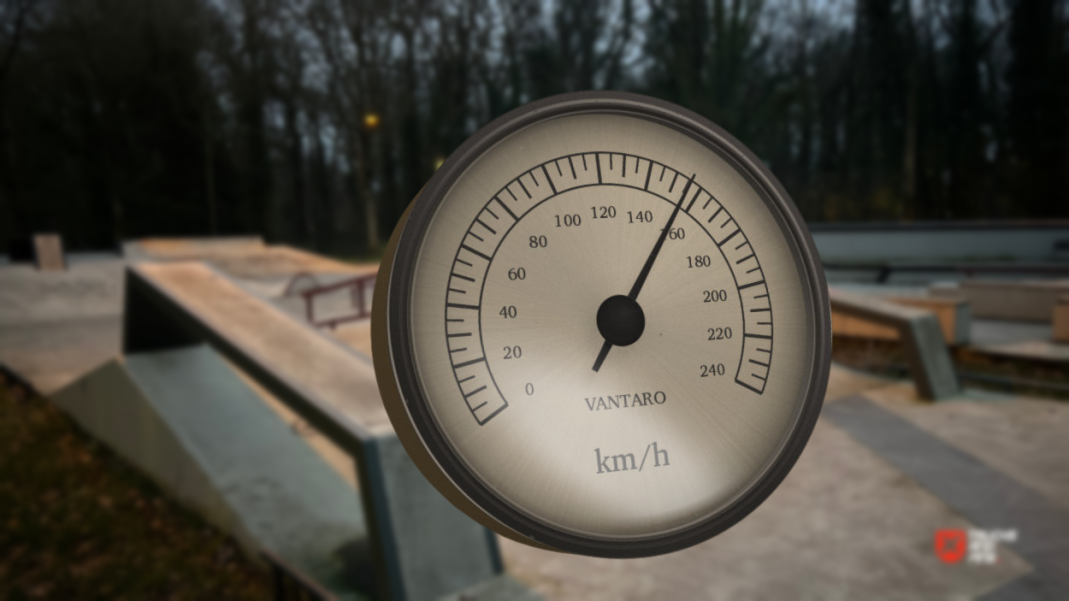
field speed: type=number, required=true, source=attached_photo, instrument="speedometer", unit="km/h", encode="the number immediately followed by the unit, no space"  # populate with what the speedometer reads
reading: 155km/h
